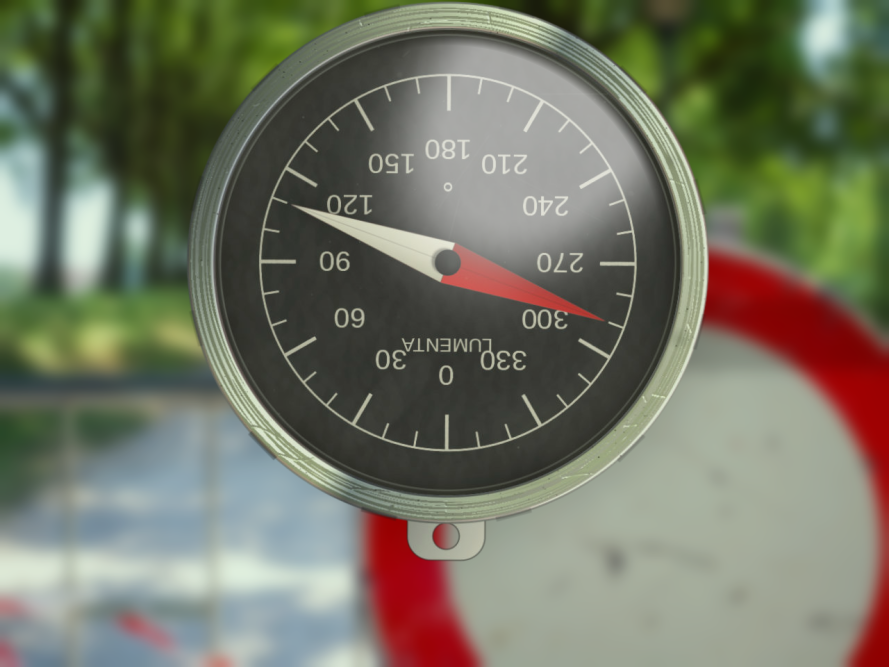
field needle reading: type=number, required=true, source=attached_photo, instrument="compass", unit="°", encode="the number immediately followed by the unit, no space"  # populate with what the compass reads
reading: 290°
